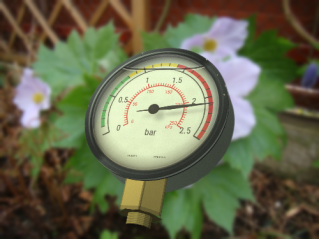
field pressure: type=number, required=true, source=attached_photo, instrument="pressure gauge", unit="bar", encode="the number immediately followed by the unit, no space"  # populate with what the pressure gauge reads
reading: 2.1bar
